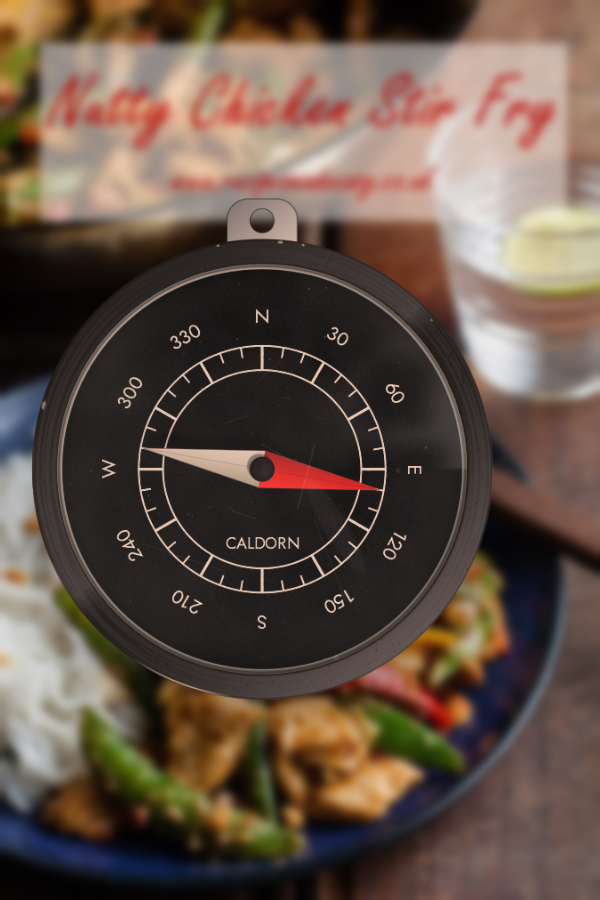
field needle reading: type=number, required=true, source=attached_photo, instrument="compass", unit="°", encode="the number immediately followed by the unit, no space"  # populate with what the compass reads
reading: 100°
